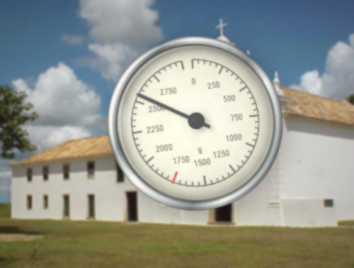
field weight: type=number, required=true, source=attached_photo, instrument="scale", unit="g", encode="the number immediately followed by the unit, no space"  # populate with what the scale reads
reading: 2550g
